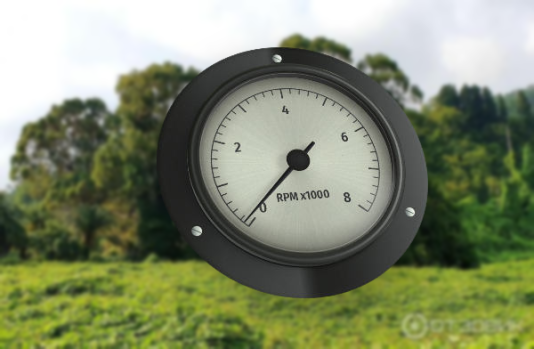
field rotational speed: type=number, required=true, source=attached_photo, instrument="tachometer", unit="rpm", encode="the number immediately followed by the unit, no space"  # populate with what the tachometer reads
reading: 100rpm
